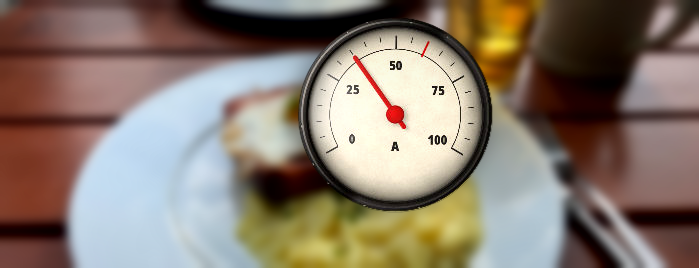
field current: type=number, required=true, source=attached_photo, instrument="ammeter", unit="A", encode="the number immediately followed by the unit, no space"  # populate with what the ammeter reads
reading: 35A
